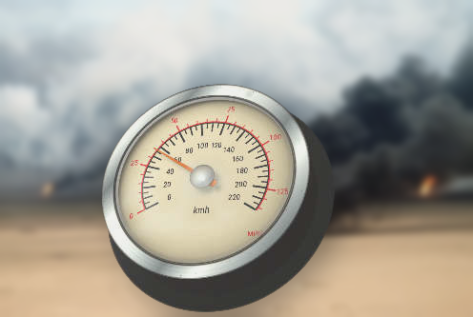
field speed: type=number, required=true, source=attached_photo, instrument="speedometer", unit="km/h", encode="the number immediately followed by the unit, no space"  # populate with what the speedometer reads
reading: 55km/h
